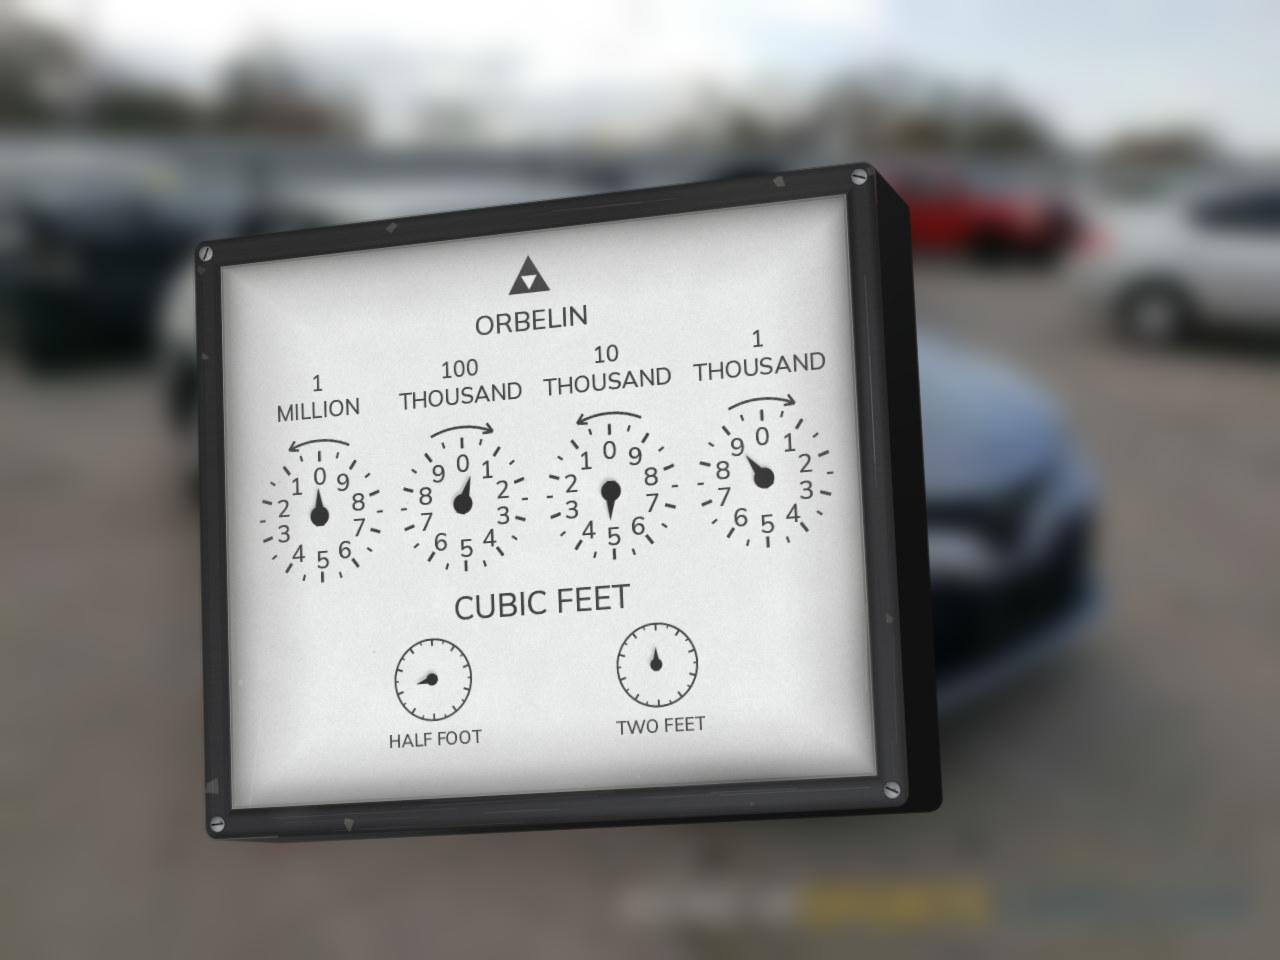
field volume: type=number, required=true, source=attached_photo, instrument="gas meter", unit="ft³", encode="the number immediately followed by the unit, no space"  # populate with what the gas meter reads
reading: 4900ft³
